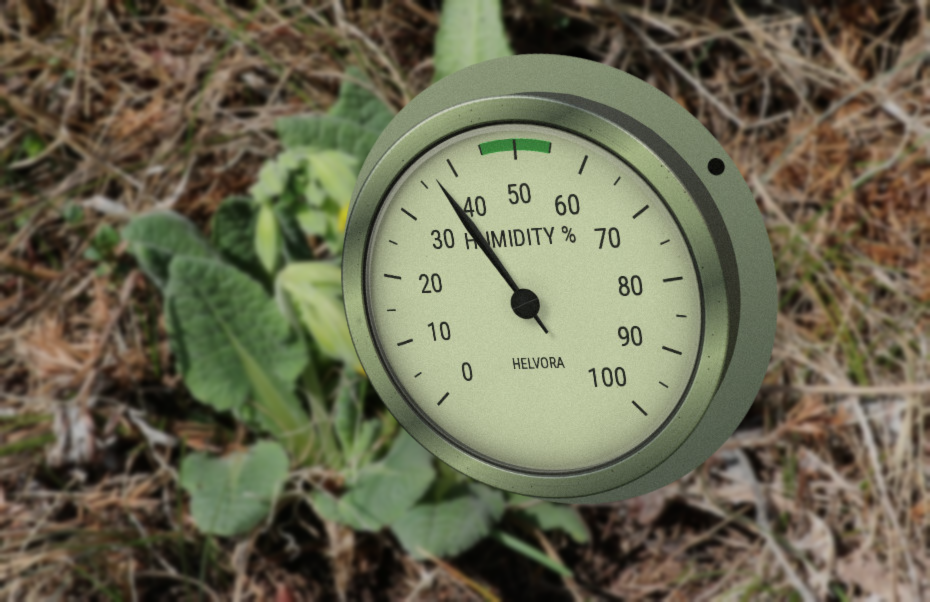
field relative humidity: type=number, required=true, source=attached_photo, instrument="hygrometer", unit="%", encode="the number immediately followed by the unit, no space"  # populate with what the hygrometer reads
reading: 37.5%
